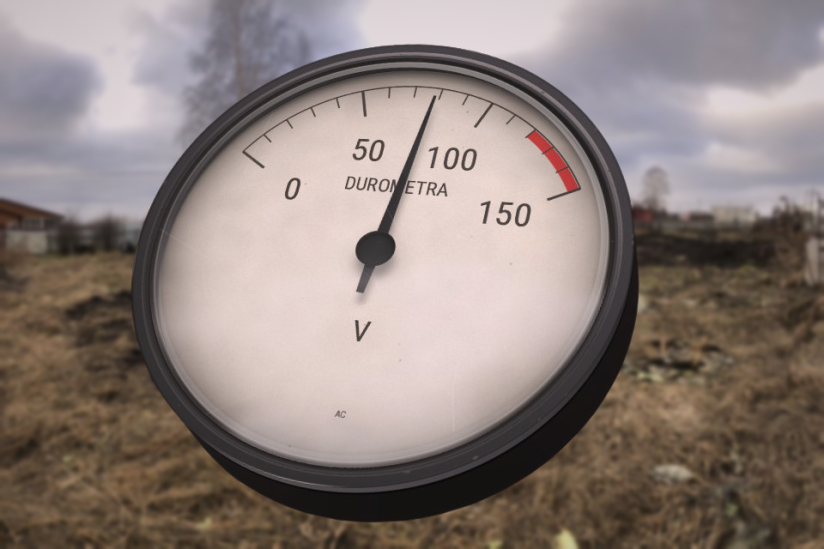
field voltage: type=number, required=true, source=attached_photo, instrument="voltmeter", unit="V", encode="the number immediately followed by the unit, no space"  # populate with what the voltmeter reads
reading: 80V
